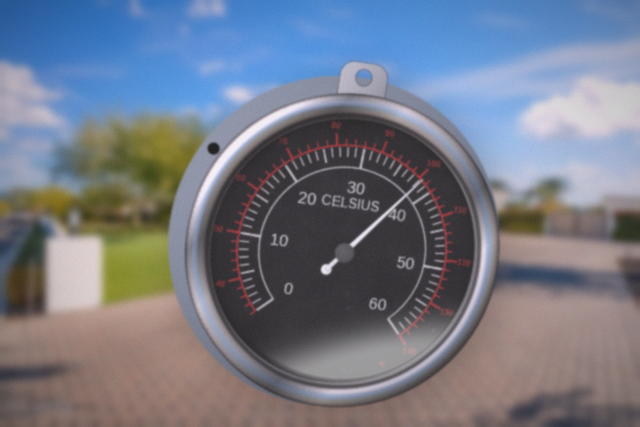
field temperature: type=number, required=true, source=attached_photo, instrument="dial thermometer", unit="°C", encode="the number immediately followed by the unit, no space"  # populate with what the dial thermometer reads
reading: 38°C
